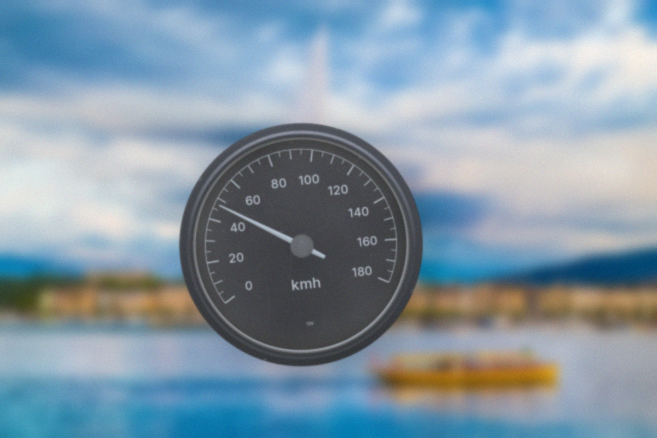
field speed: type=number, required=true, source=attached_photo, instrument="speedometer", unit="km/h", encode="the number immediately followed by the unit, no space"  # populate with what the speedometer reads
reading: 47.5km/h
